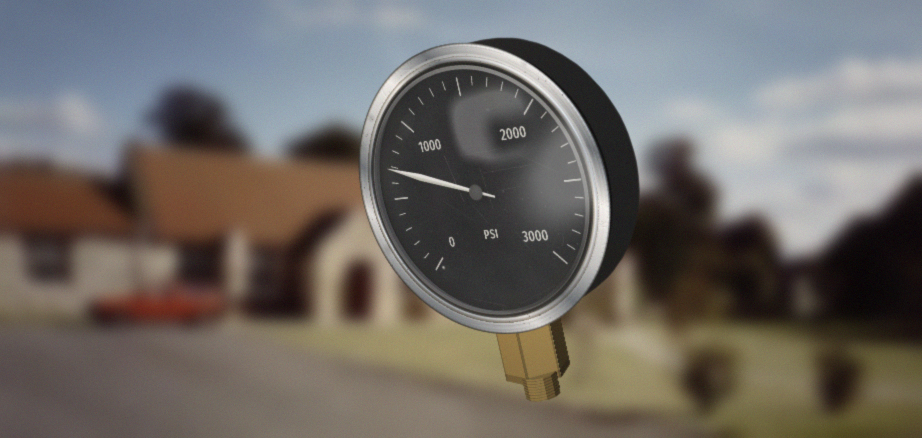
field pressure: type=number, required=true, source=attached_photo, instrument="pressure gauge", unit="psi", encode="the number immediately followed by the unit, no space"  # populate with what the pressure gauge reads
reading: 700psi
